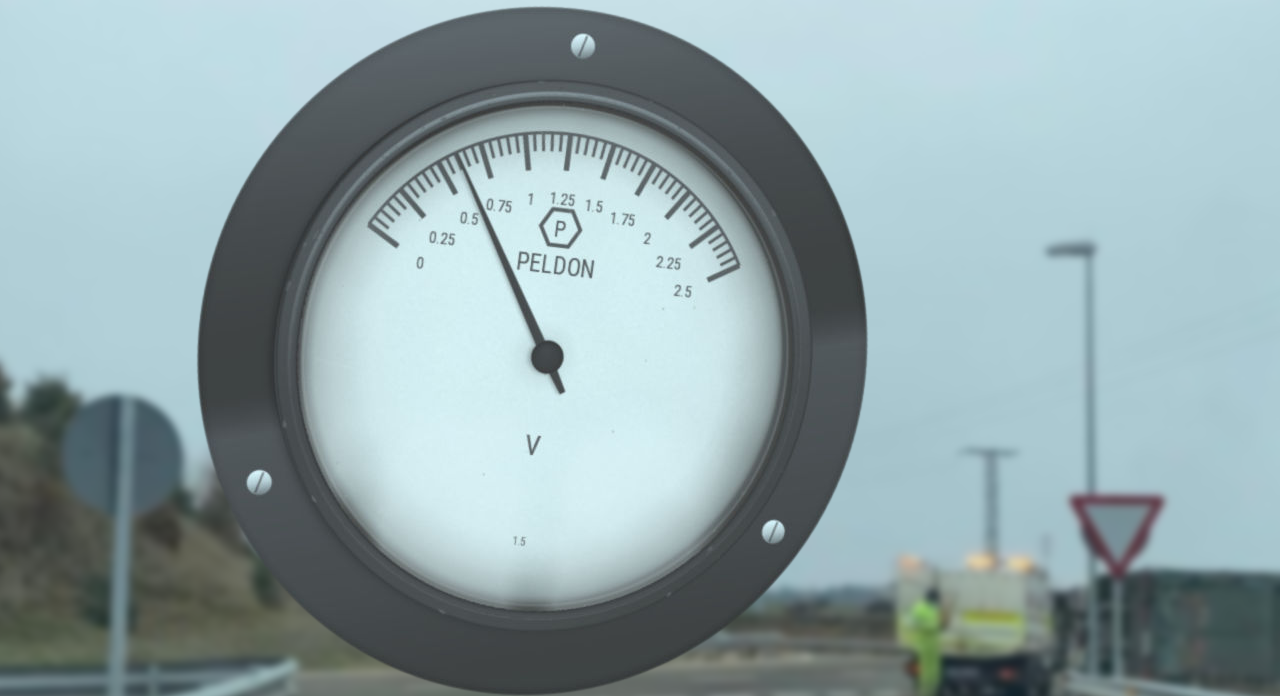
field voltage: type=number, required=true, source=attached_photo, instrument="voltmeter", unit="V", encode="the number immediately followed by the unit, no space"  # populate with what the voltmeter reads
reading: 0.6V
